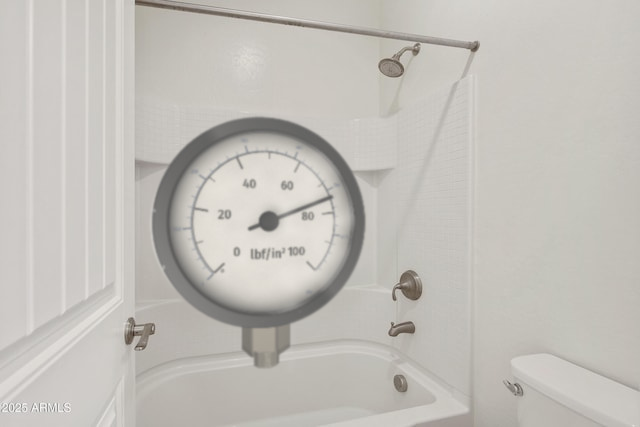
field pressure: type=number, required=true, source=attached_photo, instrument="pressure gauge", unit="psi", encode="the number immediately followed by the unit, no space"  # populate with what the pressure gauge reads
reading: 75psi
